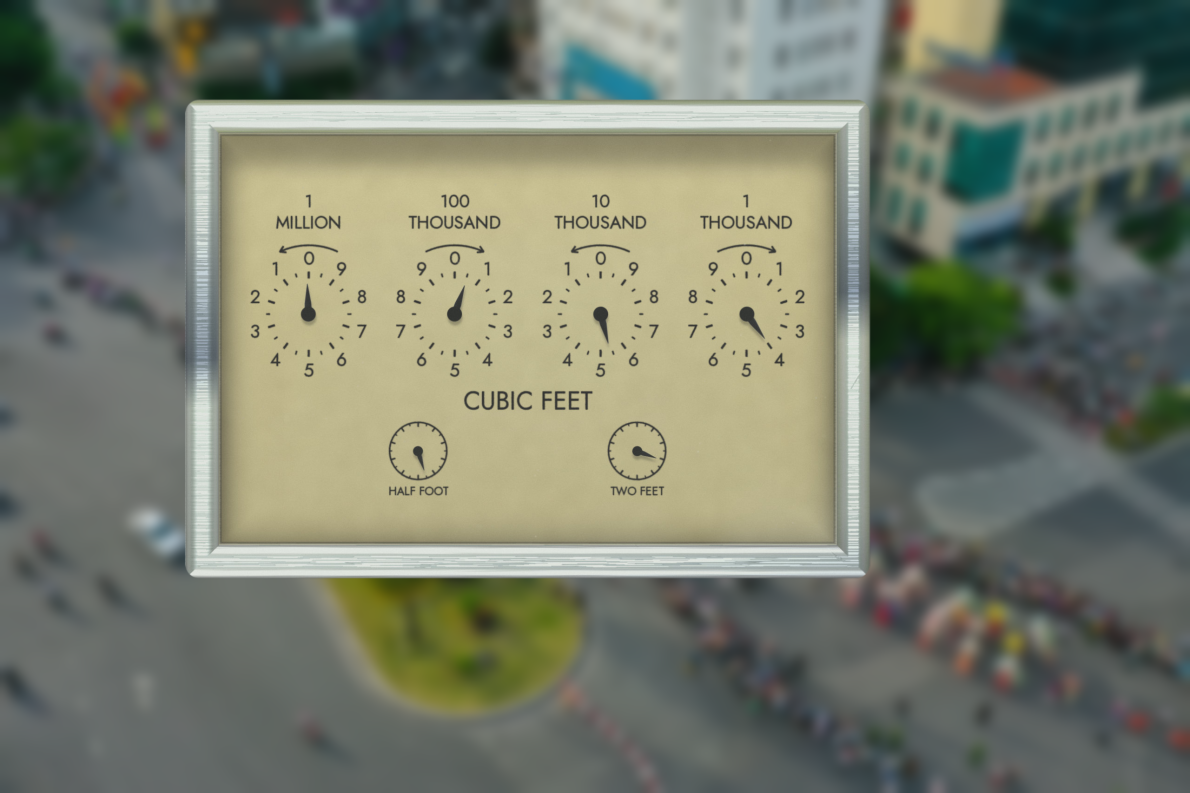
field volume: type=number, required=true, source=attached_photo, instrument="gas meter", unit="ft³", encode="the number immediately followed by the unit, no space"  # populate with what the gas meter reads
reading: 5400ft³
